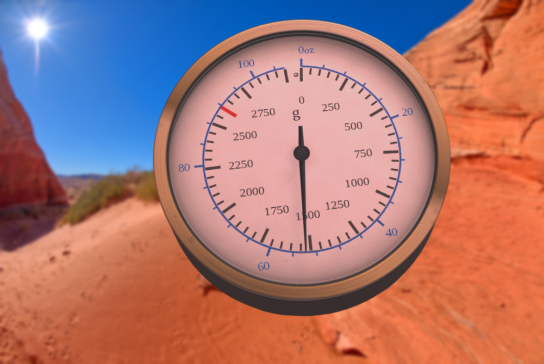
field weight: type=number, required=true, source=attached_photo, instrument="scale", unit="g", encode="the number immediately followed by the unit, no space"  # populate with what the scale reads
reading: 1525g
